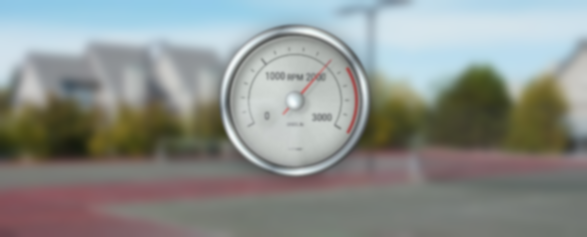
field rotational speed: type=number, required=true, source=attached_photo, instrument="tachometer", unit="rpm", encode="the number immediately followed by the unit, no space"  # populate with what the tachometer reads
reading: 2000rpm
